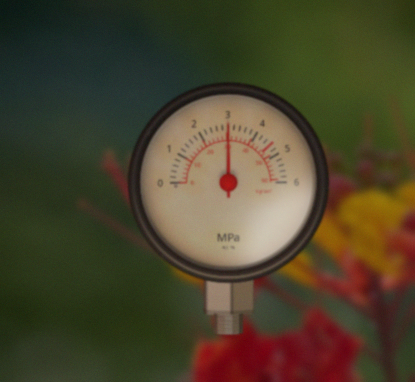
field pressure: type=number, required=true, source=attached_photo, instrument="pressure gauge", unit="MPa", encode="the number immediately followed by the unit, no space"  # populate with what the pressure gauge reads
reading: 3MPa
